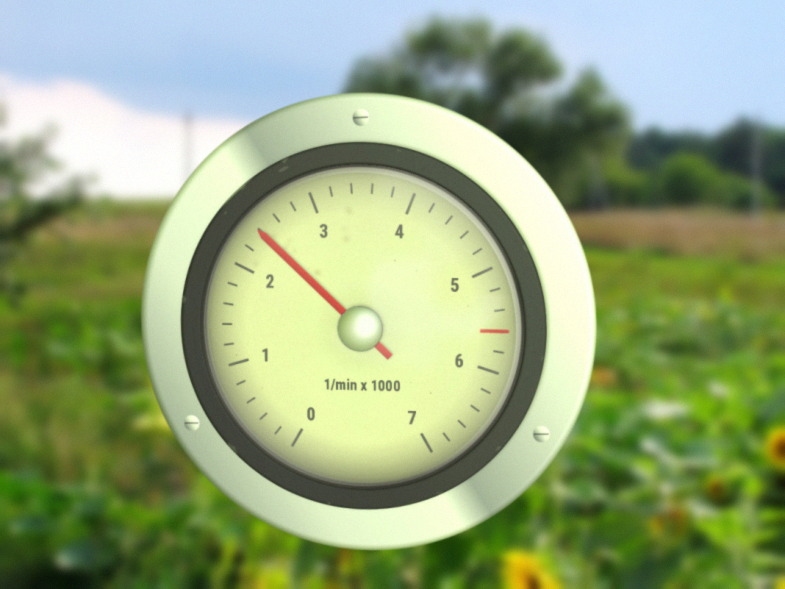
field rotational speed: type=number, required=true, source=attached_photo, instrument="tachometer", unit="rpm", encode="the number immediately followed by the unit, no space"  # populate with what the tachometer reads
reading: 2400rpm
